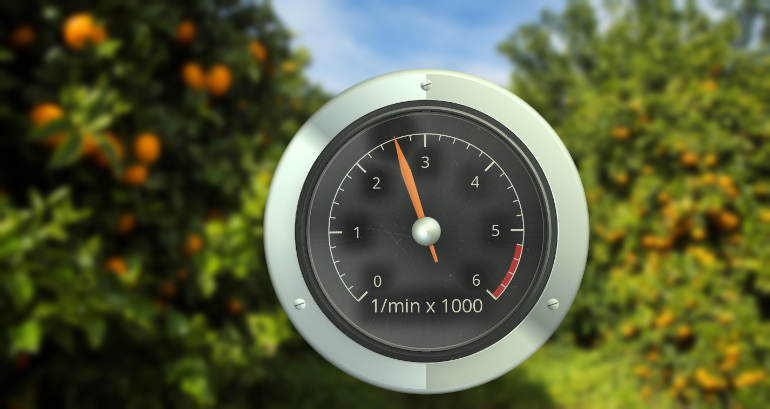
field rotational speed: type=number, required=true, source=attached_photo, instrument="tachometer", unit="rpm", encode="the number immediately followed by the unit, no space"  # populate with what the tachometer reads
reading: 2600rpm
